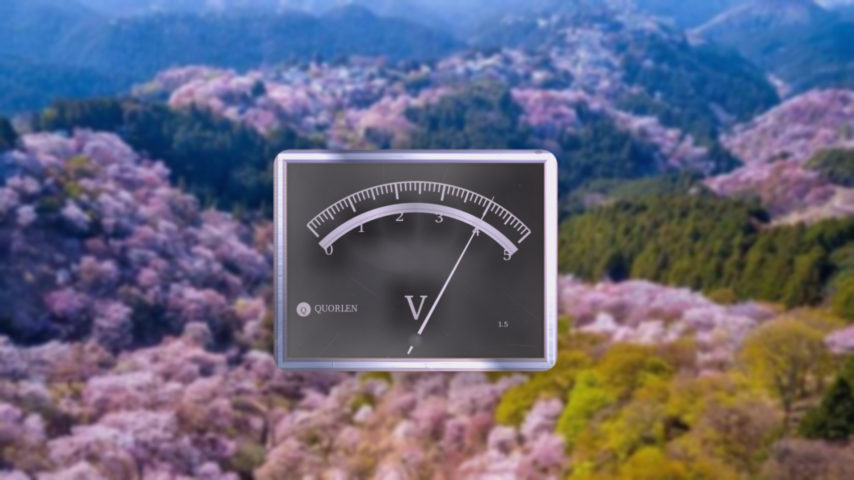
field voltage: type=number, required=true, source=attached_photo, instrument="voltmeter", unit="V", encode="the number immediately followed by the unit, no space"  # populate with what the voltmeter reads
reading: 4V
